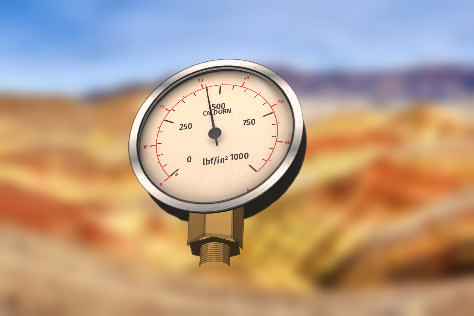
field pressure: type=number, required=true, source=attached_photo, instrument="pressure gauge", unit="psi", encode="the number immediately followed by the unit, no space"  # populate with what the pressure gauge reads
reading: 450psi
